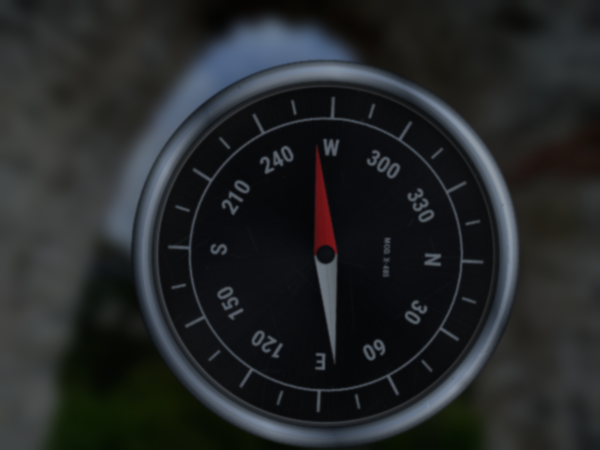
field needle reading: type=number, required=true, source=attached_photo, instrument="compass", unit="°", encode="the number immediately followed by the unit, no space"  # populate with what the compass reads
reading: 262.5°
